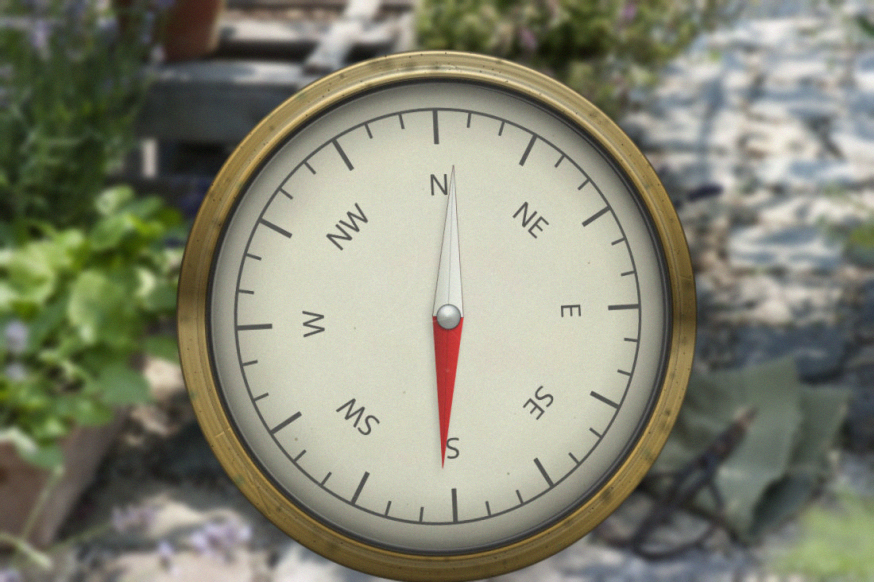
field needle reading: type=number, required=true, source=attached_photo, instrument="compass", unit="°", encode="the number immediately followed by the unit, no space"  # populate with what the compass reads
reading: 185°
